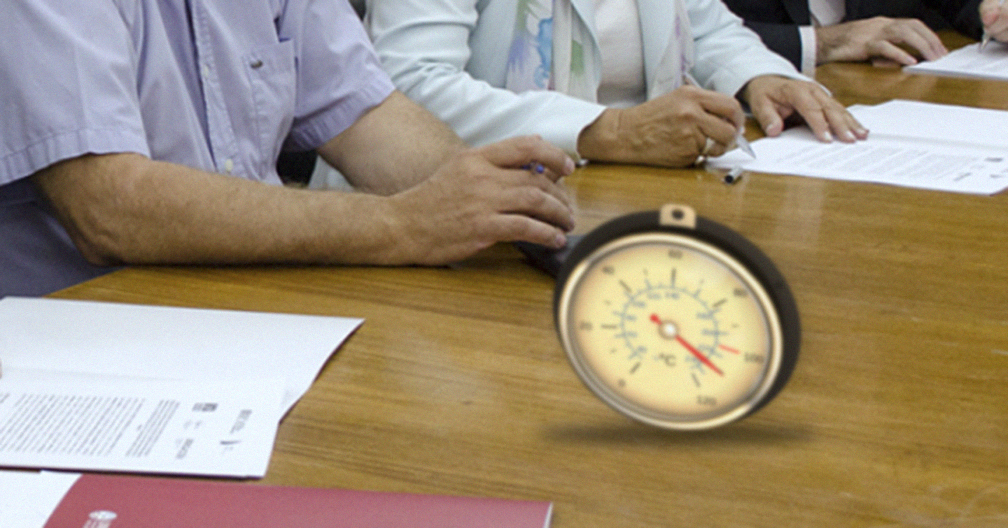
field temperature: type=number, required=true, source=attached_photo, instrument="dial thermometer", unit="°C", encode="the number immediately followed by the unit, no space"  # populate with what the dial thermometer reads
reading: 110°C
